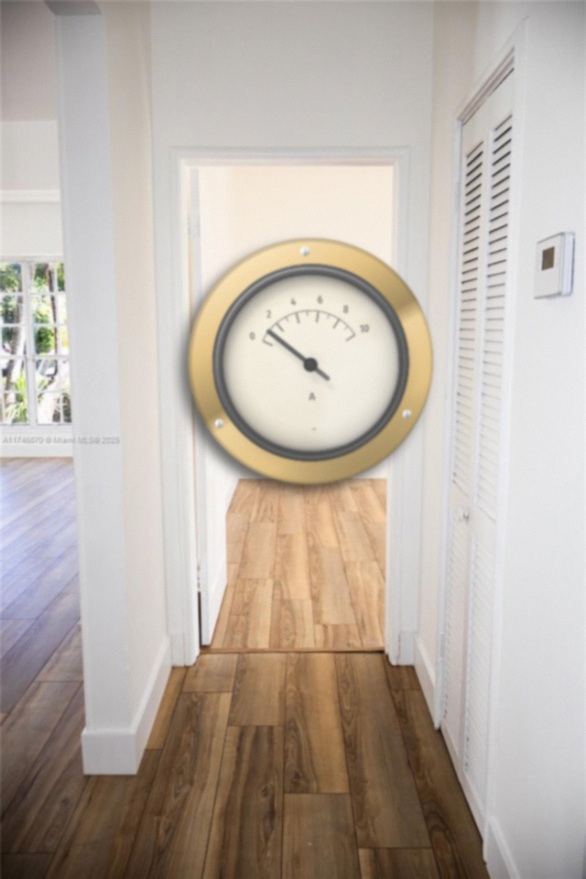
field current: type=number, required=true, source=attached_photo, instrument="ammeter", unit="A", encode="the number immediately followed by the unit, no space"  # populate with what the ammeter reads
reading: 1A
